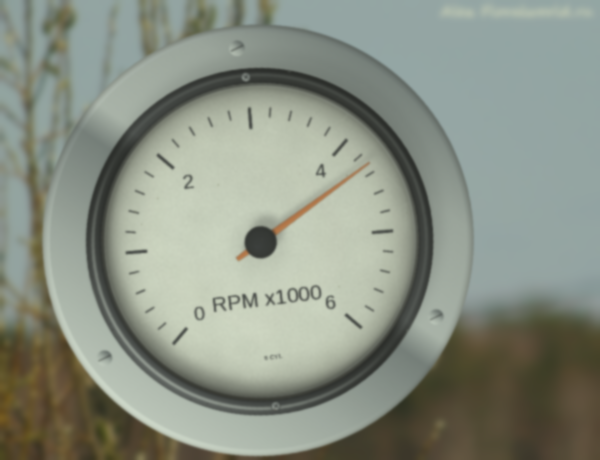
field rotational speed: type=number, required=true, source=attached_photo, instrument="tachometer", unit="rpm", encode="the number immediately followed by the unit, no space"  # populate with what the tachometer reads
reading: 4300rpm
